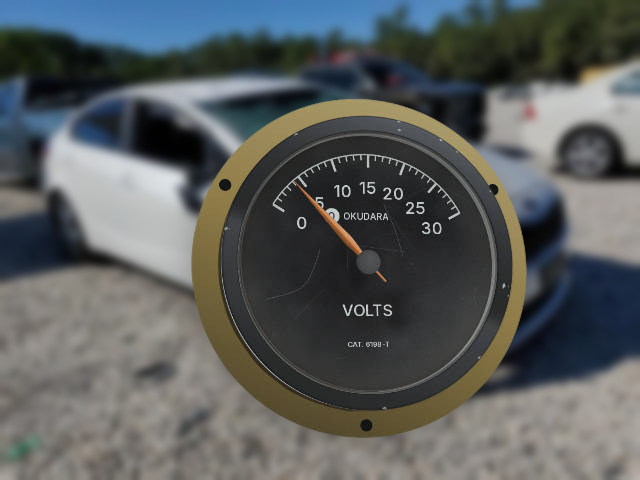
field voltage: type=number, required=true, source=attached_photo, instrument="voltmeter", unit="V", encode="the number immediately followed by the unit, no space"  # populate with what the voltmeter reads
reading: 4V
